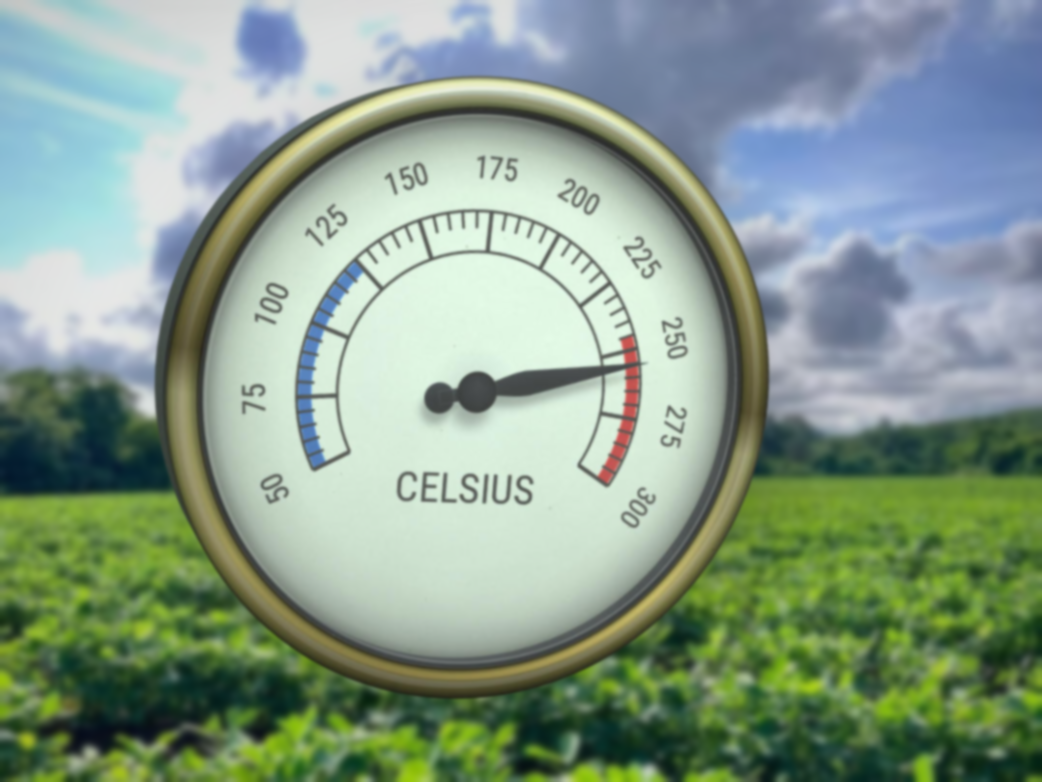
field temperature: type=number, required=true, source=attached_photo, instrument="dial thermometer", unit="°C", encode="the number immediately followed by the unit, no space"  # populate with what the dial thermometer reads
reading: 255°C
